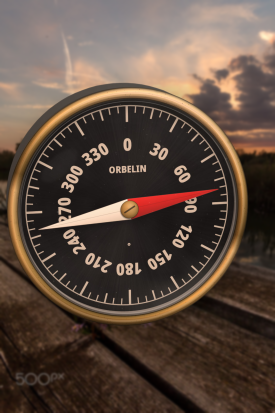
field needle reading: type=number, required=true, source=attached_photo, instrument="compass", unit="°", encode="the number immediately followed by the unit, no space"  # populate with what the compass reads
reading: 80°
